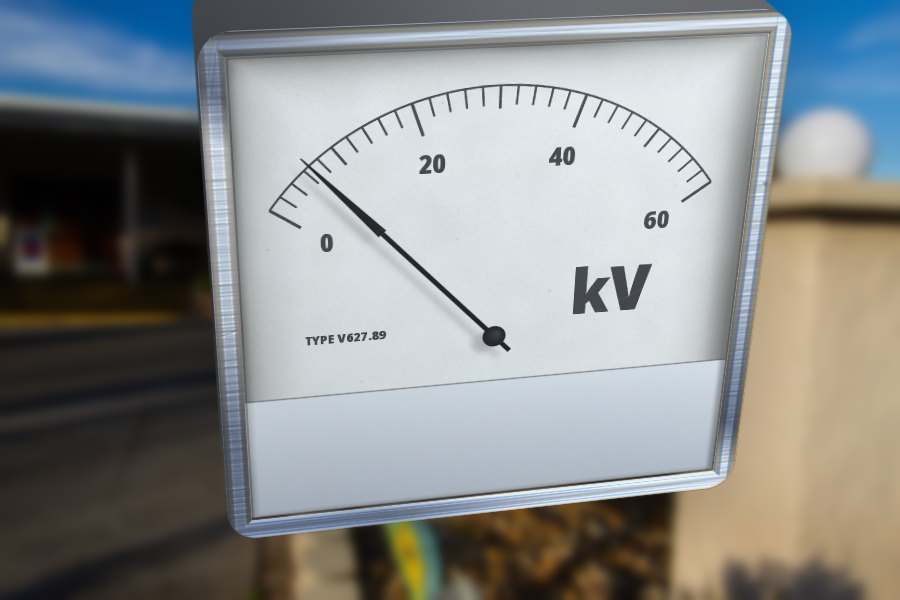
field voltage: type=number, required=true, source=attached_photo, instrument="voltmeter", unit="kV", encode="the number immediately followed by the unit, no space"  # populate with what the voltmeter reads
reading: 7kV
